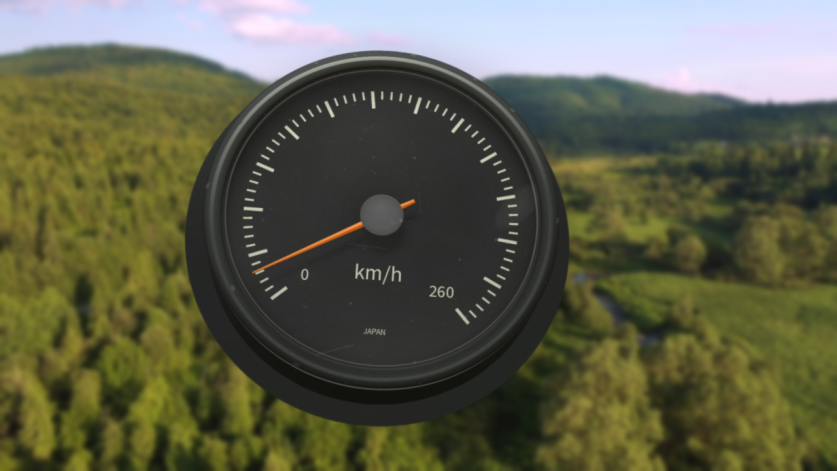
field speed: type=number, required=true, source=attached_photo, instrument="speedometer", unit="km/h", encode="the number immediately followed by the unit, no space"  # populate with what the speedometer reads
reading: 12km/h
